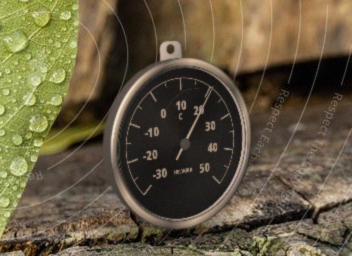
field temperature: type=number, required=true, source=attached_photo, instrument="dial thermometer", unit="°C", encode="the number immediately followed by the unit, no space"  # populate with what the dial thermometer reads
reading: 20°C
